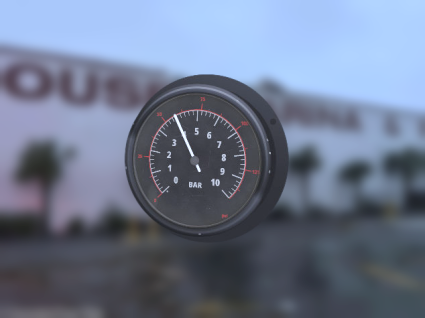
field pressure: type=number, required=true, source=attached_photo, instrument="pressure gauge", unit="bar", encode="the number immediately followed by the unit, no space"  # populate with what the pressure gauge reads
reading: 4bar
